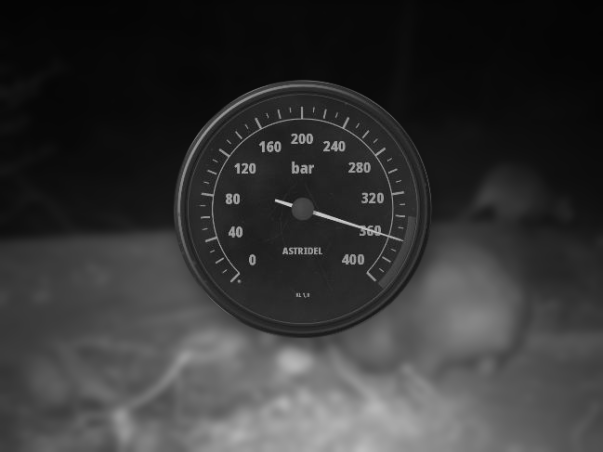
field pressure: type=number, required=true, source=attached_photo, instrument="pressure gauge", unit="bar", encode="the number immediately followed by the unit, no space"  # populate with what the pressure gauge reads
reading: 360bar
